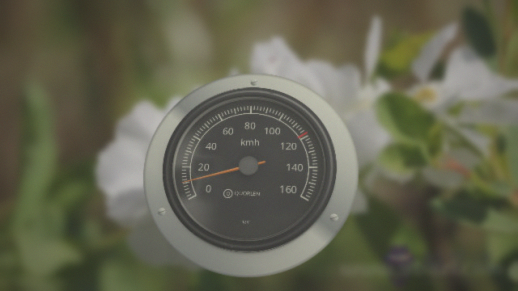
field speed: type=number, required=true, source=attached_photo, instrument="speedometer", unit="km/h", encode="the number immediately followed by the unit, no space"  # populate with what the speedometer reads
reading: 10km/h
